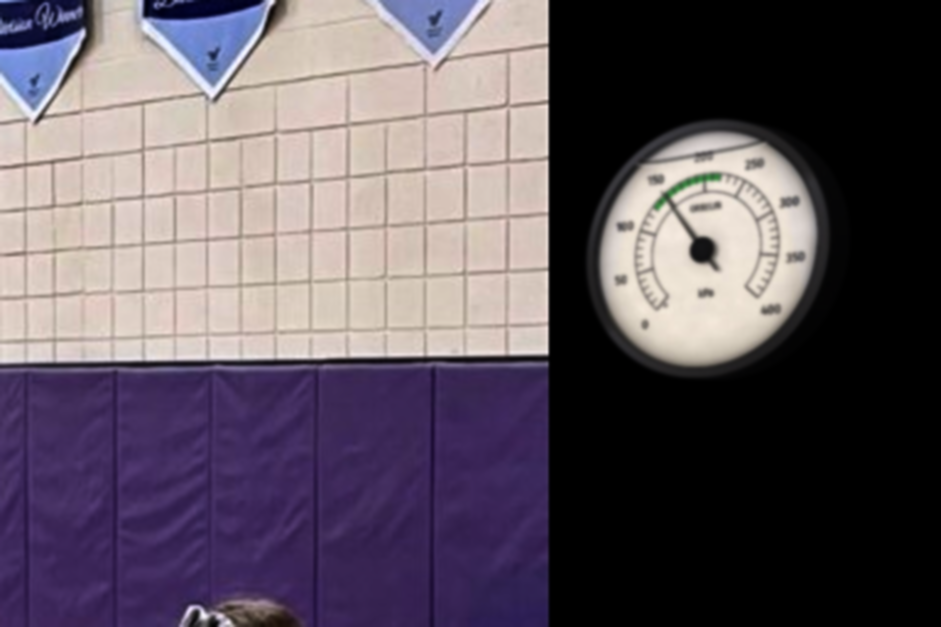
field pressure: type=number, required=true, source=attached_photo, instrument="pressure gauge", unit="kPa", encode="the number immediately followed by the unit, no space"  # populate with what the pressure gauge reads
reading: 150kPa
